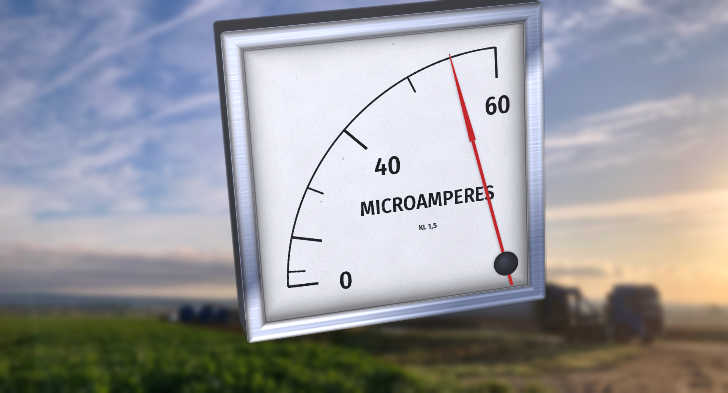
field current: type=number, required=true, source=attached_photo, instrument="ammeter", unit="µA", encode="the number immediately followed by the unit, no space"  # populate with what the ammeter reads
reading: 55µA
